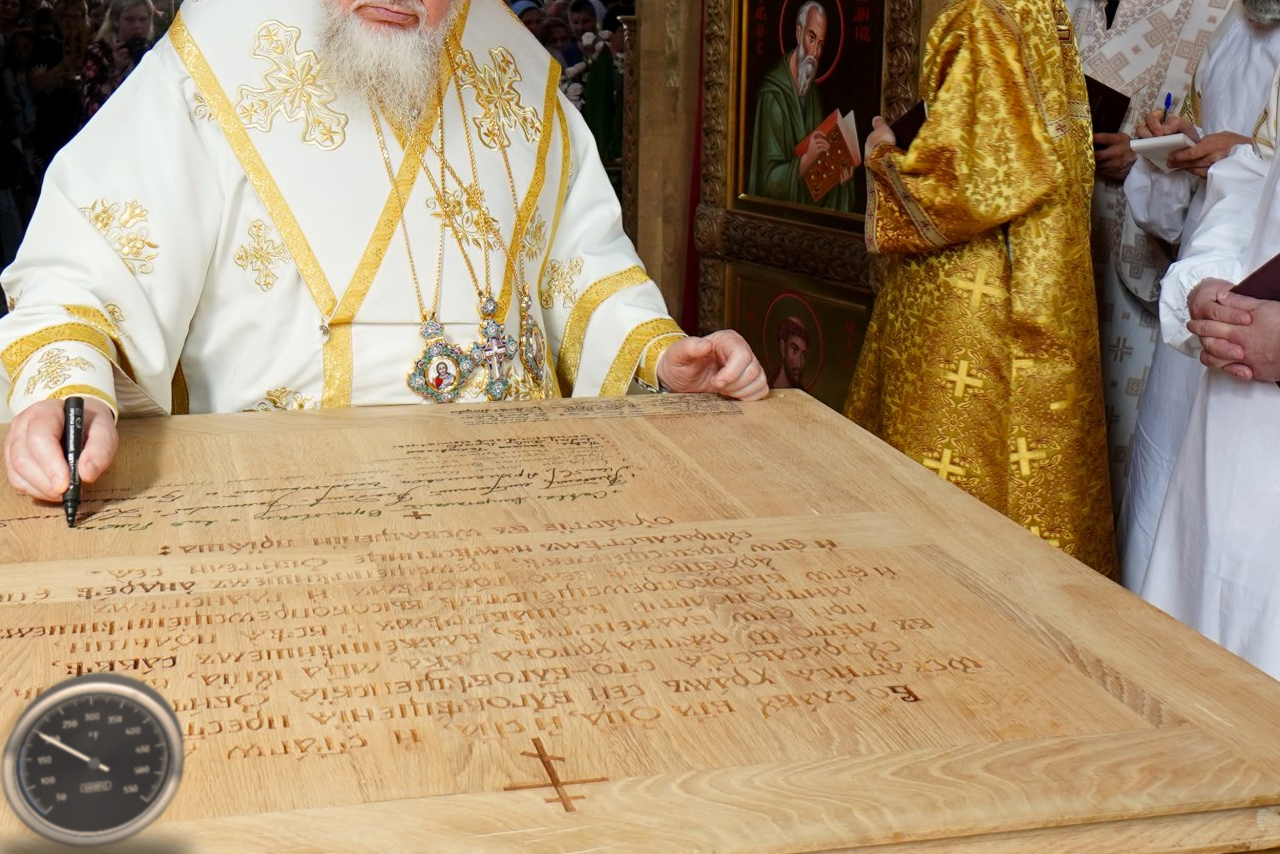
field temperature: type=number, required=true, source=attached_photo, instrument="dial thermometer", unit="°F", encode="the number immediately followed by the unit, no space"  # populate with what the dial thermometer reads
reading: 200°F
